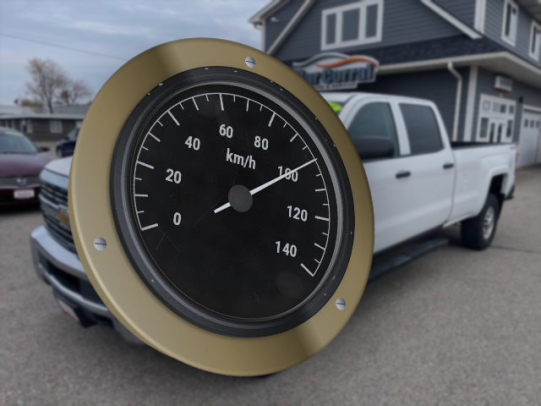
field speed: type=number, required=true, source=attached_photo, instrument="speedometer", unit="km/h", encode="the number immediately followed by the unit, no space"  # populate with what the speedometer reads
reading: 100km/h
